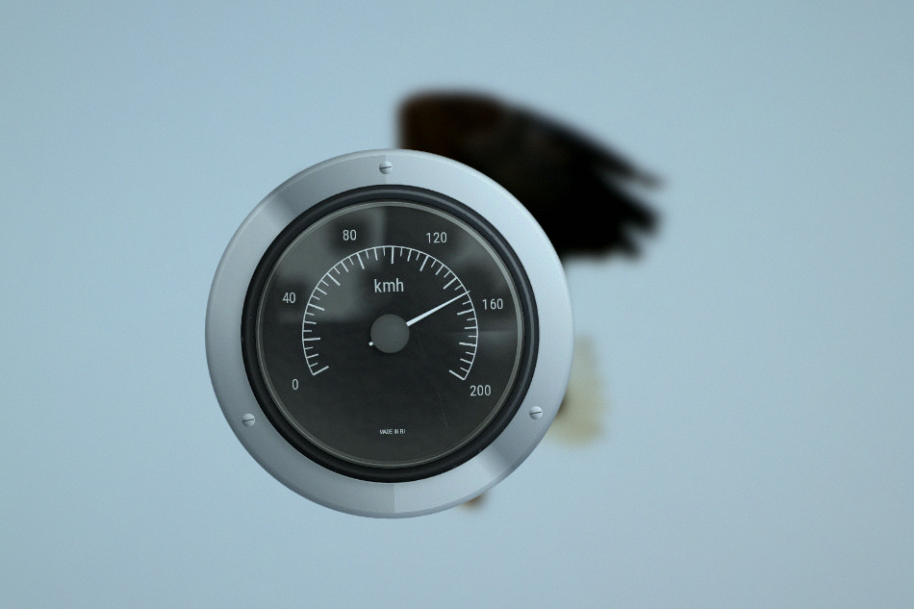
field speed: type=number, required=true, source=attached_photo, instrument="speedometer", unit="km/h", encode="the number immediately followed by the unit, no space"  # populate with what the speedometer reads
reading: 150km/h
